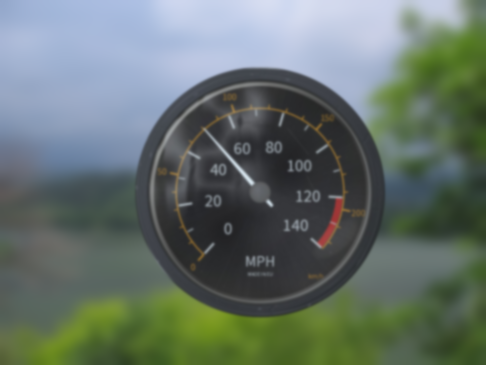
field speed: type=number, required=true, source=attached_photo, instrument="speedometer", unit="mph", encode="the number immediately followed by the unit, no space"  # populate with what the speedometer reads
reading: 50mph
